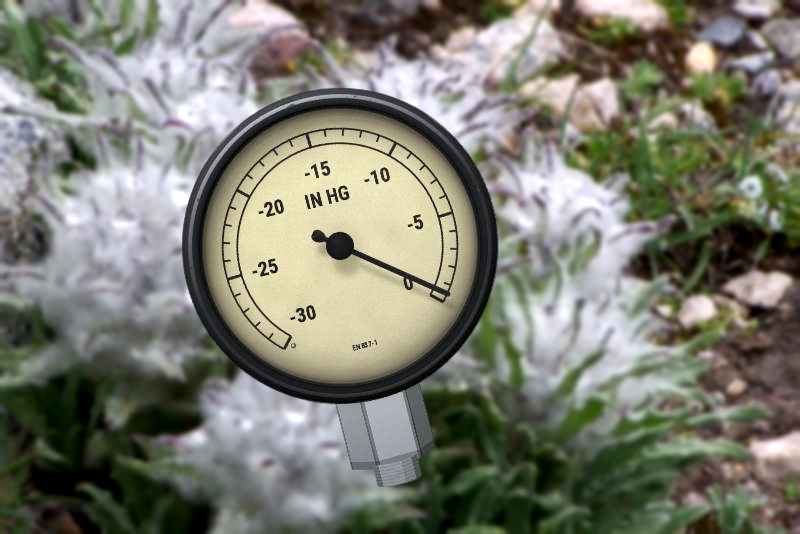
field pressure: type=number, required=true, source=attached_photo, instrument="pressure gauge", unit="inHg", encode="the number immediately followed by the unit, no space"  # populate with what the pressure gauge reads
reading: -0.5inHg
